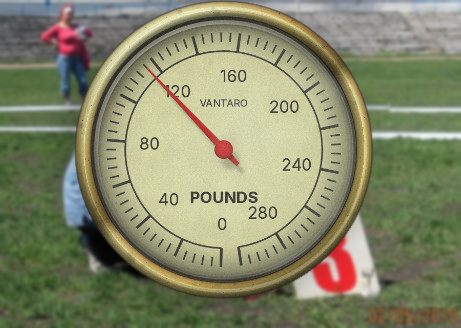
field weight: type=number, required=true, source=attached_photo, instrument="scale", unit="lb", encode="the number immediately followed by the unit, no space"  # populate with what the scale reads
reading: 116lb
